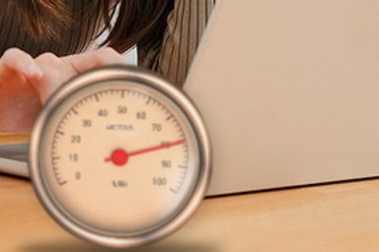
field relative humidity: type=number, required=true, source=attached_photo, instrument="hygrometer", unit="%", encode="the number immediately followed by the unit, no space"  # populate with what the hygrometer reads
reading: 80%
